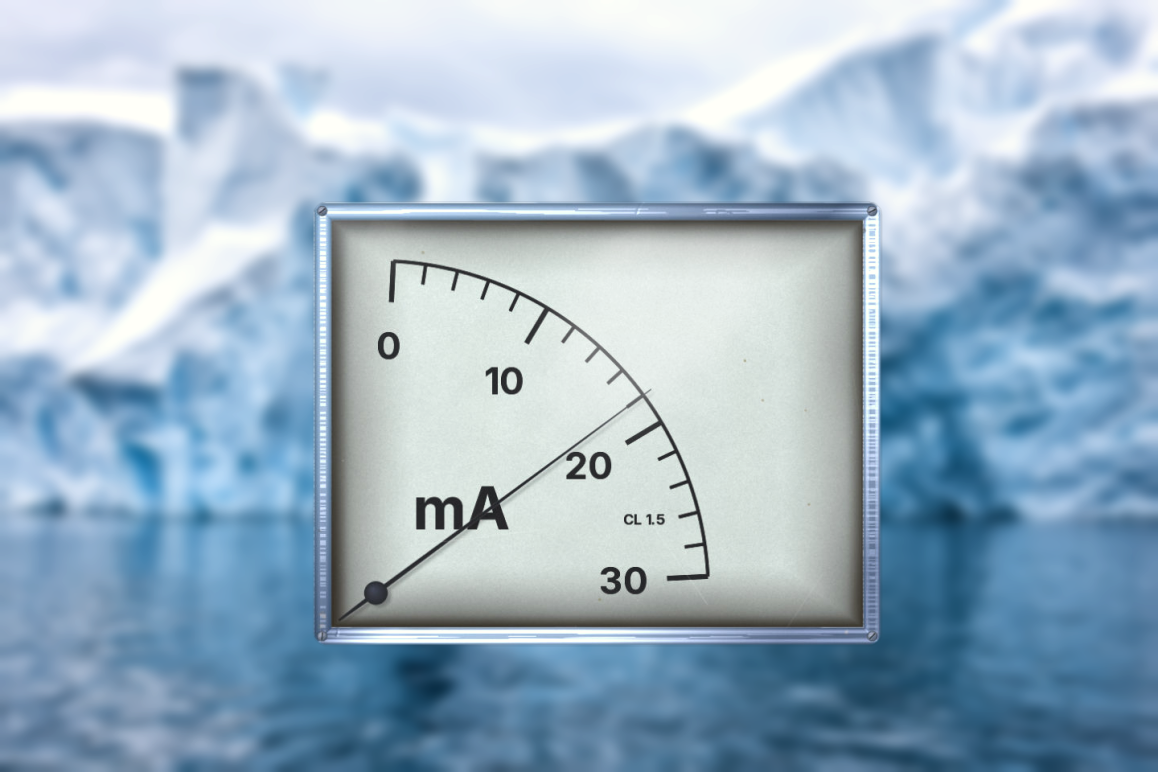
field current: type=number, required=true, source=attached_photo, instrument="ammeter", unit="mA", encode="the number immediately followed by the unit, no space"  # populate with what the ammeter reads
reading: 18mA
